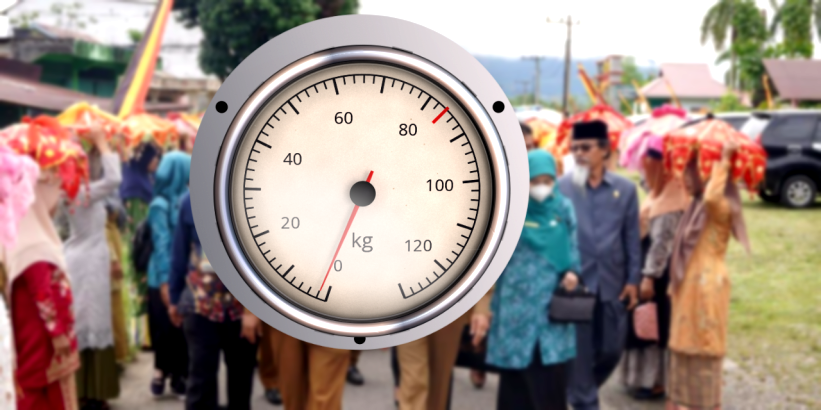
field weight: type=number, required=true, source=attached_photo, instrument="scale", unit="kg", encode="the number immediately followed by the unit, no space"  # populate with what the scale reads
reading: 2kg
